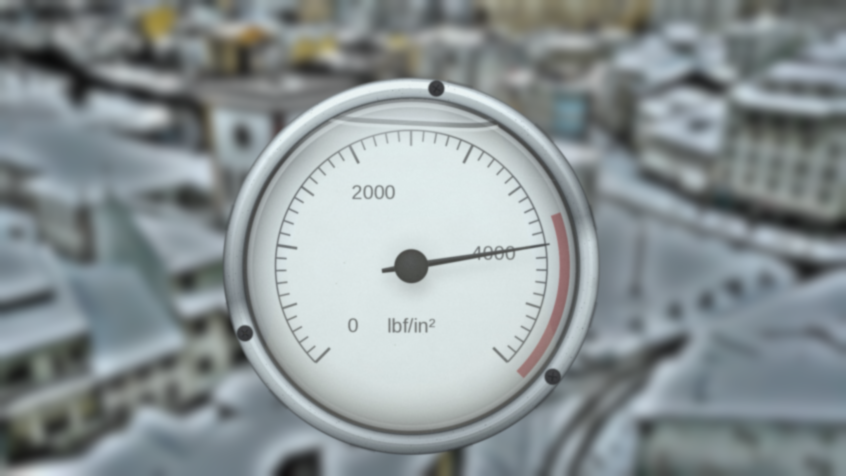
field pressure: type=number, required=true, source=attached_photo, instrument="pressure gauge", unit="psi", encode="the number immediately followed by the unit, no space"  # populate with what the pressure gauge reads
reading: 4000psi
